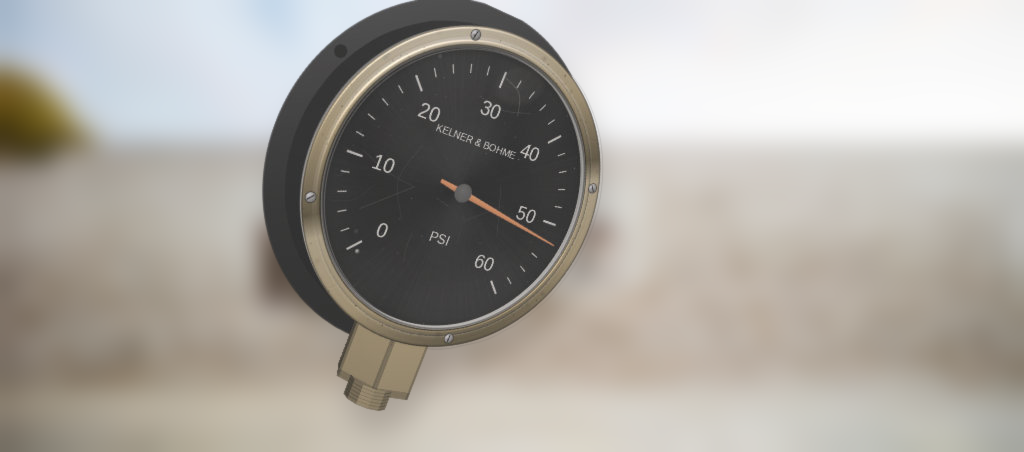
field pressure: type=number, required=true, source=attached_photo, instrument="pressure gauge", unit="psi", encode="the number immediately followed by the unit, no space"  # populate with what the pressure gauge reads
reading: 52psi
